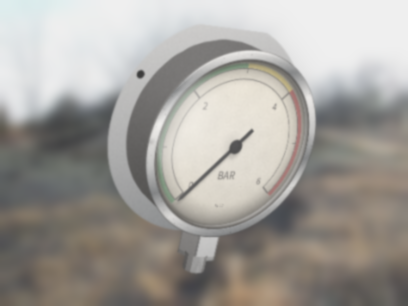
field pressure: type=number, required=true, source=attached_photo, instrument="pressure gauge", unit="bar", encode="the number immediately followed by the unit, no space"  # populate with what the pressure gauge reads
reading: 0bar
